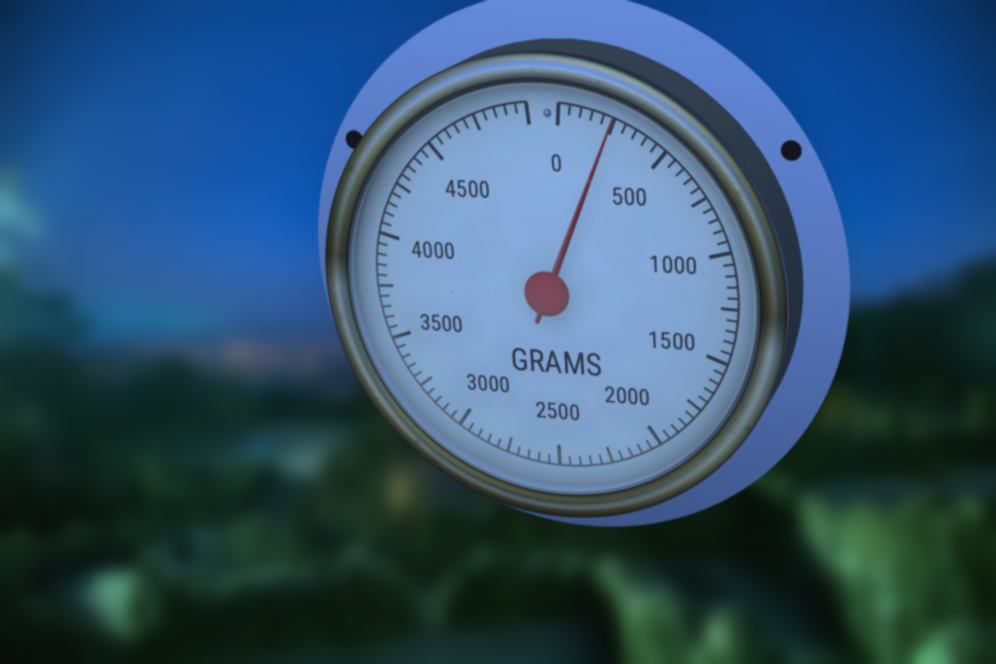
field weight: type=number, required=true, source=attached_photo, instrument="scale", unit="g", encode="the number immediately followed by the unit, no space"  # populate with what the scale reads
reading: 250g
